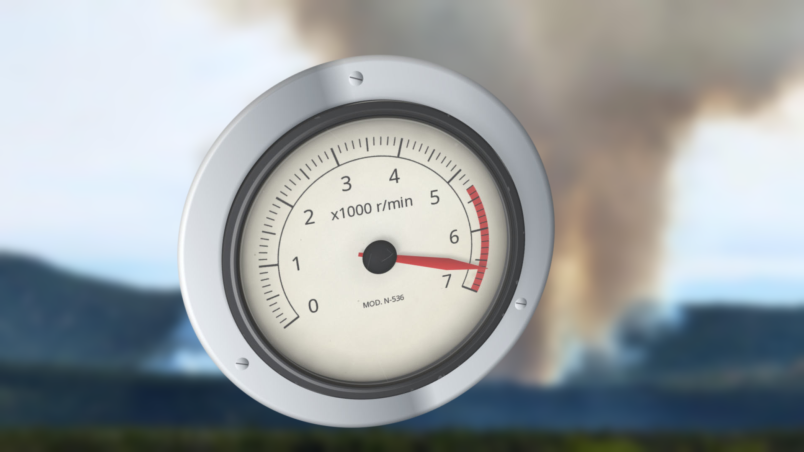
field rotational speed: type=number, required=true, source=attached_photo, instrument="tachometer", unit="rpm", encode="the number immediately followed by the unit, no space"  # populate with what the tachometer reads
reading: 6600rpm
